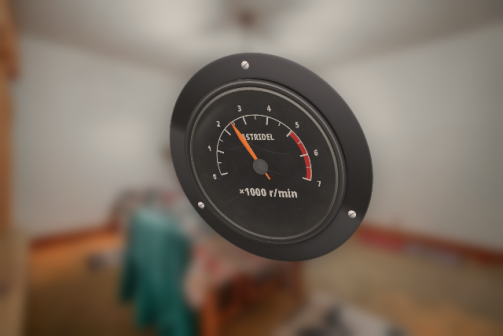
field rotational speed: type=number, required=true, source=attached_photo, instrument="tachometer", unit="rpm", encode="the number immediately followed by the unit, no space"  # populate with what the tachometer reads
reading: 2500rpm
